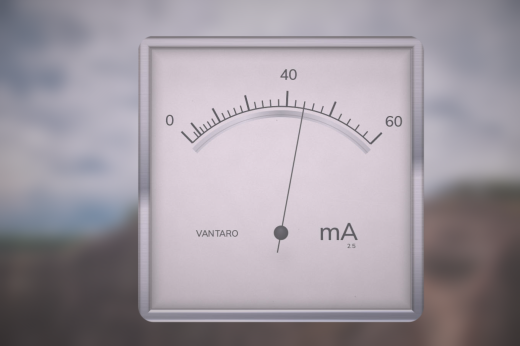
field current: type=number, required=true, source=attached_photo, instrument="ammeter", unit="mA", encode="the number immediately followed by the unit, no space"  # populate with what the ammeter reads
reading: 44mA
